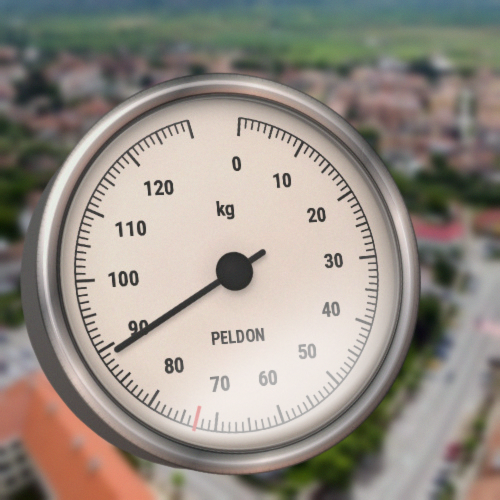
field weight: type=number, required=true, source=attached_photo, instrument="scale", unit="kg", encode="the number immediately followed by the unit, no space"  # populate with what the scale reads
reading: 89kg
